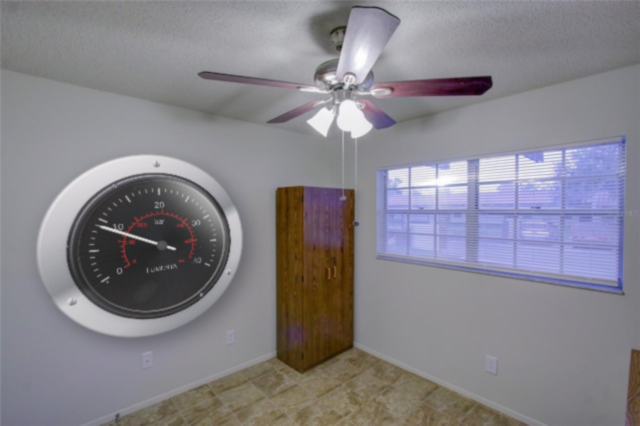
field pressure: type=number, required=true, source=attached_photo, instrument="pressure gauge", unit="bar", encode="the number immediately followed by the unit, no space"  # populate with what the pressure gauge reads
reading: 9bar
